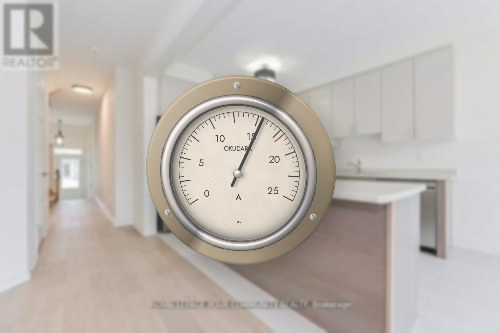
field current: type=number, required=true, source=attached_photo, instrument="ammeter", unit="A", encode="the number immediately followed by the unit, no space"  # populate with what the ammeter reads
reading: 15.5A
